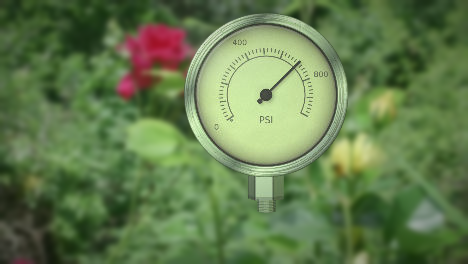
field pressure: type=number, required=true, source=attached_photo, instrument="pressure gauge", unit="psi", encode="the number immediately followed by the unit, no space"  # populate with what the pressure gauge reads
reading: 700psi
